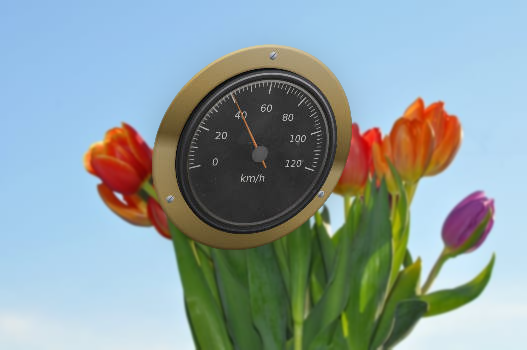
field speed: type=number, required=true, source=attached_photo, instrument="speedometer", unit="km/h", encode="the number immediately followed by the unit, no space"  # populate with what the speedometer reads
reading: 40km/h
